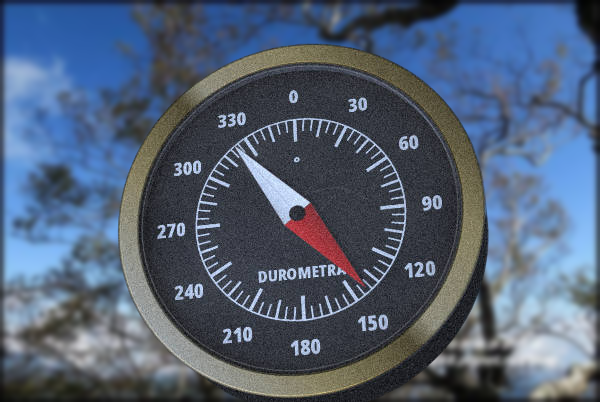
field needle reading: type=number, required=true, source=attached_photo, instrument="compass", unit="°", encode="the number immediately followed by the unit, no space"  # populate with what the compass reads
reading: 142.5°
